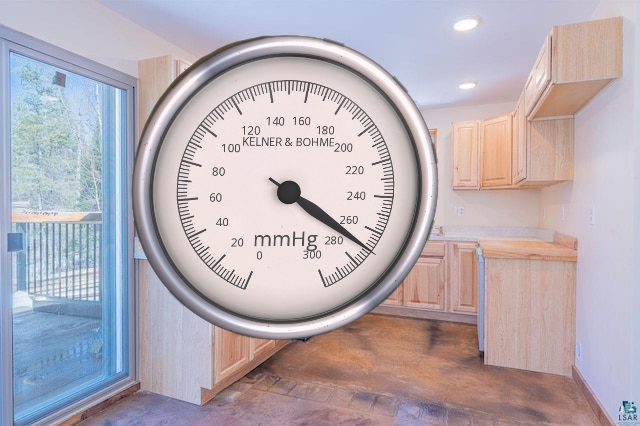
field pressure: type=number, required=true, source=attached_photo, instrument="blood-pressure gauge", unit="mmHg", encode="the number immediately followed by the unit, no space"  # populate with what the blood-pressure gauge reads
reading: 270mmHg
